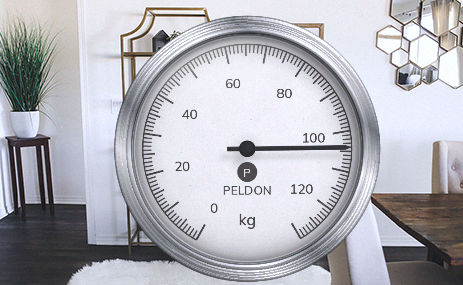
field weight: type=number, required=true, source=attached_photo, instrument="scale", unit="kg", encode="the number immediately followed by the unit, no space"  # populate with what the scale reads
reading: 104kg
